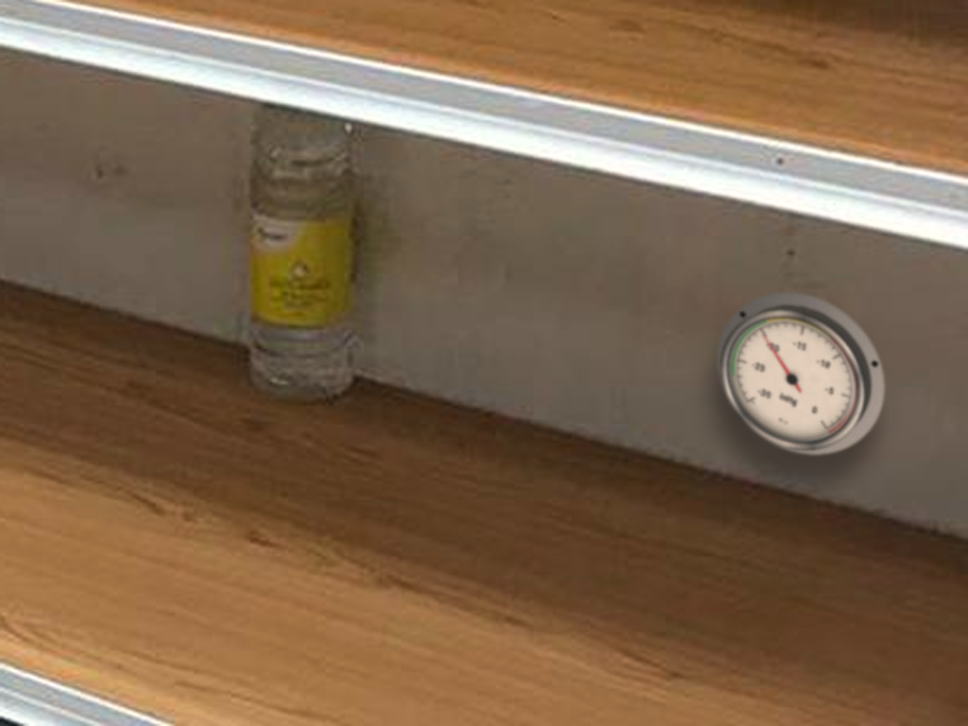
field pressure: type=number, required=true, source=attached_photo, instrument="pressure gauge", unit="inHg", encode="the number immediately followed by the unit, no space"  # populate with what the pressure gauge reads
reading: -20inHg
